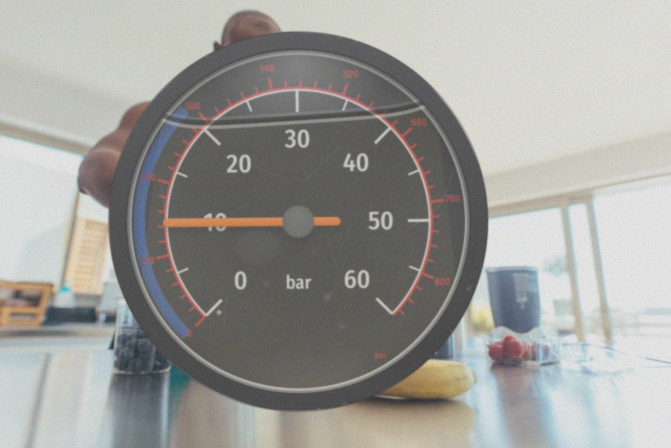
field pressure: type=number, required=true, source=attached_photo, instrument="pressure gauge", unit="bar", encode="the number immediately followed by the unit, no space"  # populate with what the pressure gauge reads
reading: 10bar
